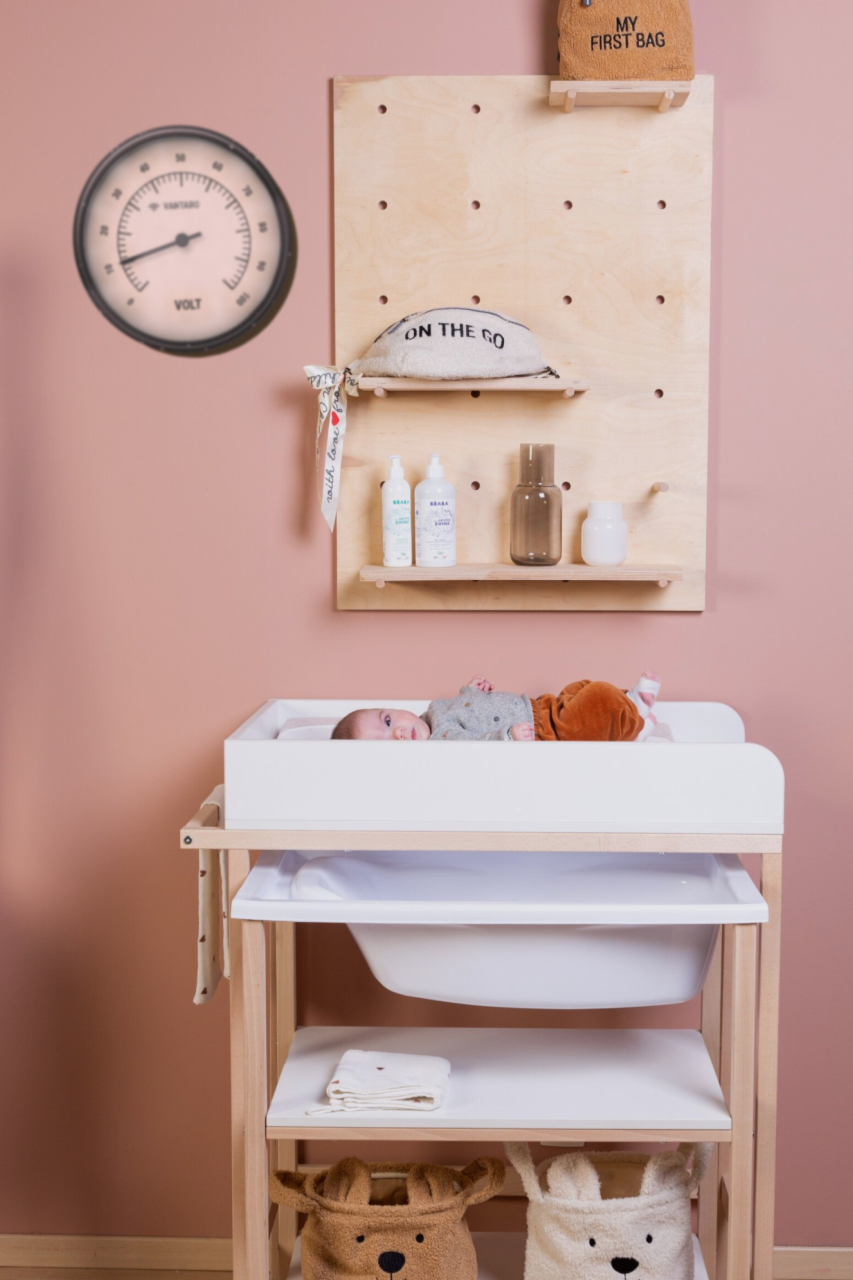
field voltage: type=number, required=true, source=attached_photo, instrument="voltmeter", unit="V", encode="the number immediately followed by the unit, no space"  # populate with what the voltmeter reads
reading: 10V
